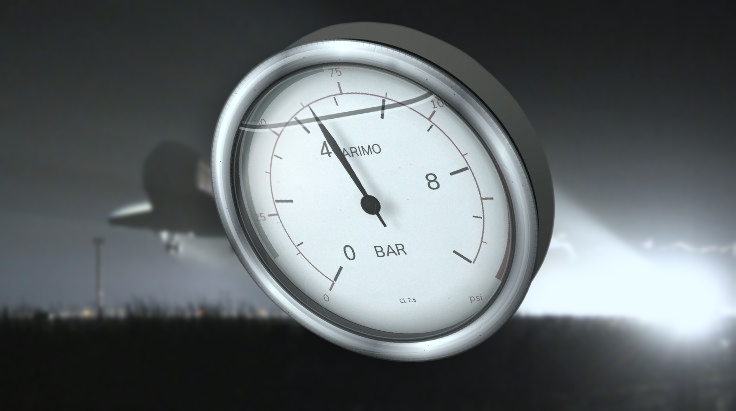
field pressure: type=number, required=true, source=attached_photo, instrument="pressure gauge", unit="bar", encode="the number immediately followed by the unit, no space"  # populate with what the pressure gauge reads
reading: 4.5bar
